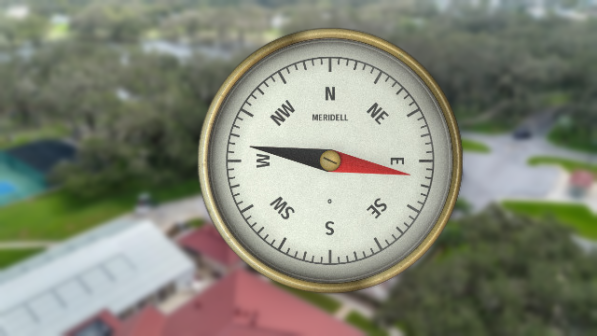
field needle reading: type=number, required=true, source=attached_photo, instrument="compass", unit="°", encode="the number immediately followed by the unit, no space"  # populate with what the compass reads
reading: 100°
